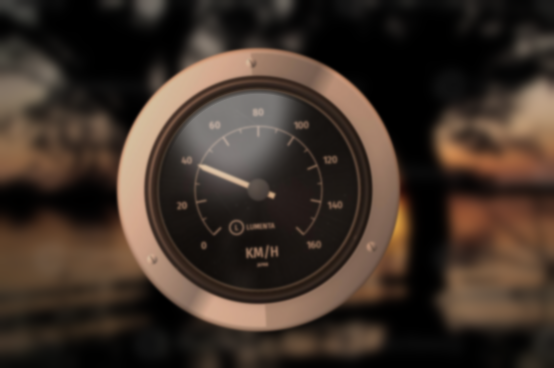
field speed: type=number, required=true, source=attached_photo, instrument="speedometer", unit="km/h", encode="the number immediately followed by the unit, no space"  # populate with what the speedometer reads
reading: 40km/h
